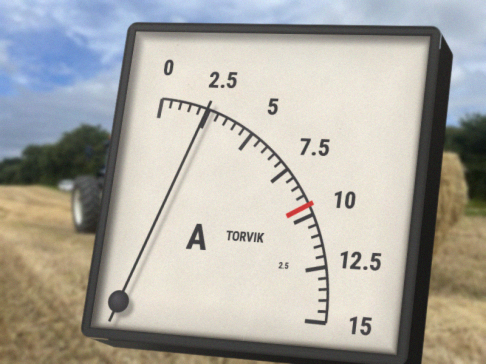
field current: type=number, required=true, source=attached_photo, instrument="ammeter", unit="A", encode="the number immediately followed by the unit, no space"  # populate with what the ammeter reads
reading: 2.5A
